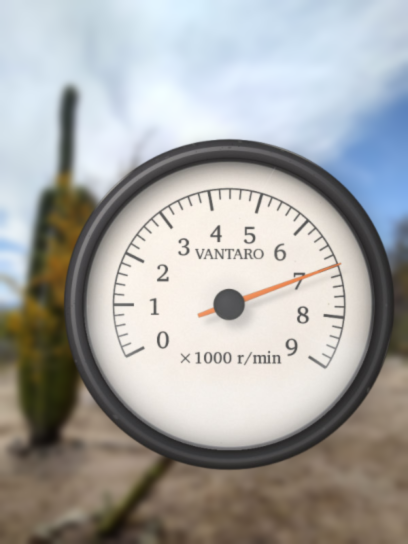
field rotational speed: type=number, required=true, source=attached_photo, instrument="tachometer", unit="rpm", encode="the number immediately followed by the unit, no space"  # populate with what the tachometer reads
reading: 7000rpm
